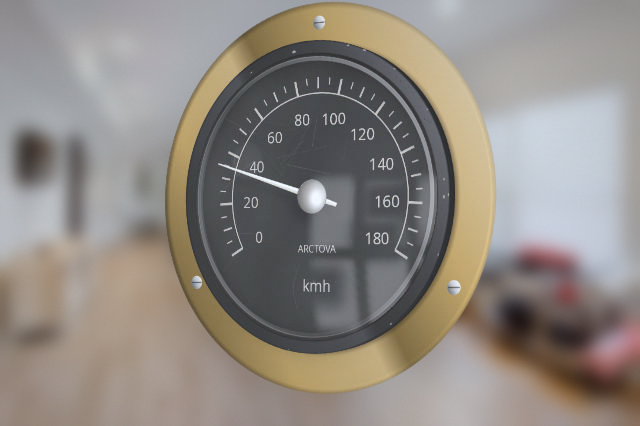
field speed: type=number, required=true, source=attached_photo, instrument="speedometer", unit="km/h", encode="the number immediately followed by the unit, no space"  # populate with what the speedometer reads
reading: 35km/h
